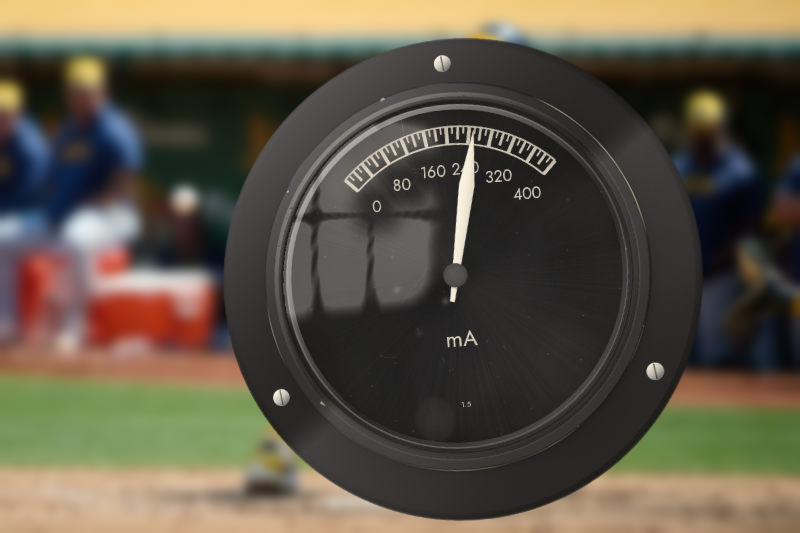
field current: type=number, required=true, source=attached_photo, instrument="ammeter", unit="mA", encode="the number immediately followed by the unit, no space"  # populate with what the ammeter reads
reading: 250mA
